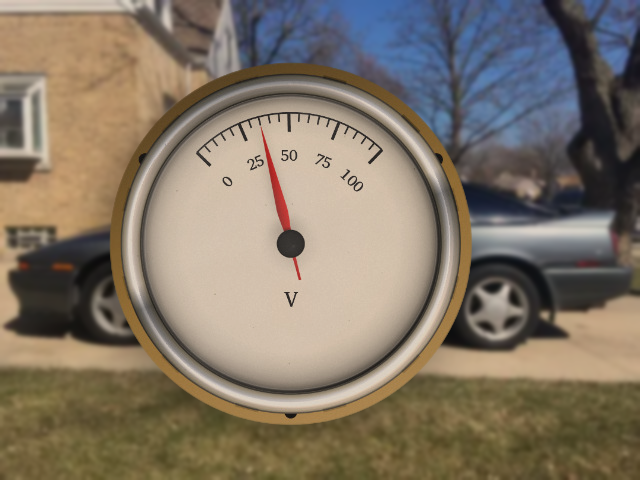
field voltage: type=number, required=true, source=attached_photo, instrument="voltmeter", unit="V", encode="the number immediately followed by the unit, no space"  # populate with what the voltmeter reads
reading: 35V
